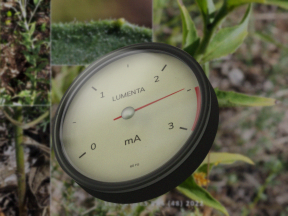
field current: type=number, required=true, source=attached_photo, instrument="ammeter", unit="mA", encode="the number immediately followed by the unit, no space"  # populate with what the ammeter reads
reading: 2.5mA
